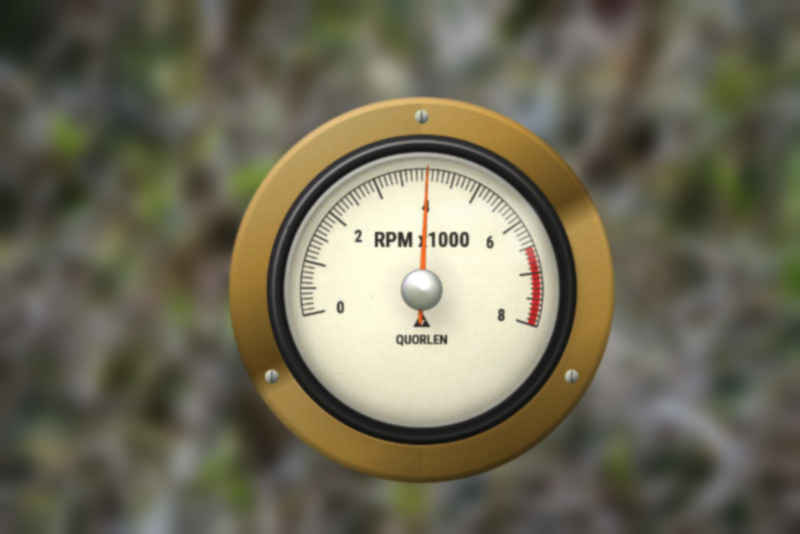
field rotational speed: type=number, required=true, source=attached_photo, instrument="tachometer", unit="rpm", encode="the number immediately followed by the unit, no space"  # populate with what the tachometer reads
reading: 4000rpm
